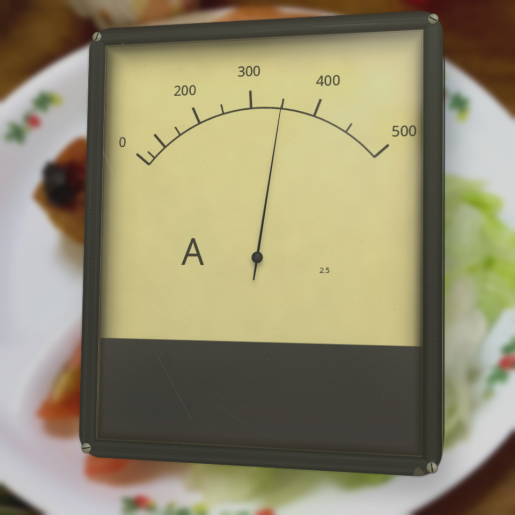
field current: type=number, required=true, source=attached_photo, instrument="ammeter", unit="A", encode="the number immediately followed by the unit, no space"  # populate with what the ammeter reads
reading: 350A
